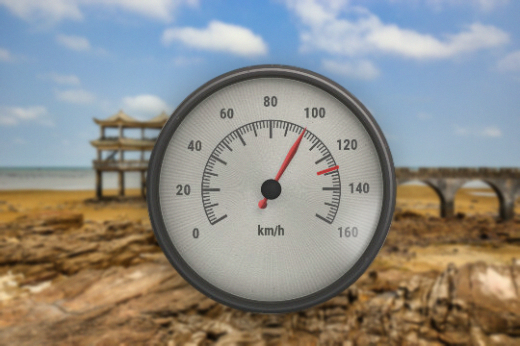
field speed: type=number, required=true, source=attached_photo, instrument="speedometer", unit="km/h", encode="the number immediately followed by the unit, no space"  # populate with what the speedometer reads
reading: 100km/h
